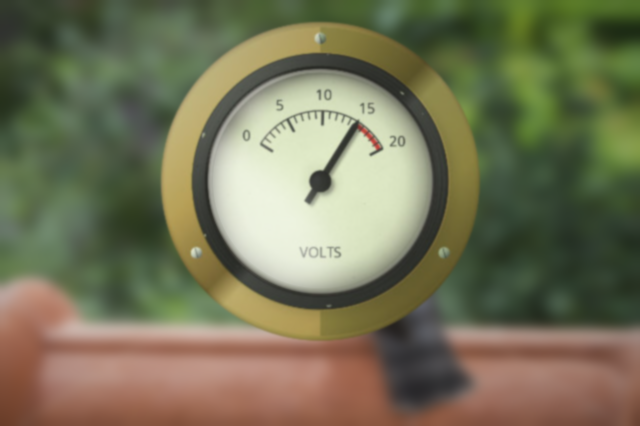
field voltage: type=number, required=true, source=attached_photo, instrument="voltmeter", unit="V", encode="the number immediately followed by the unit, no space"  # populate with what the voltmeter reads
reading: 15V
